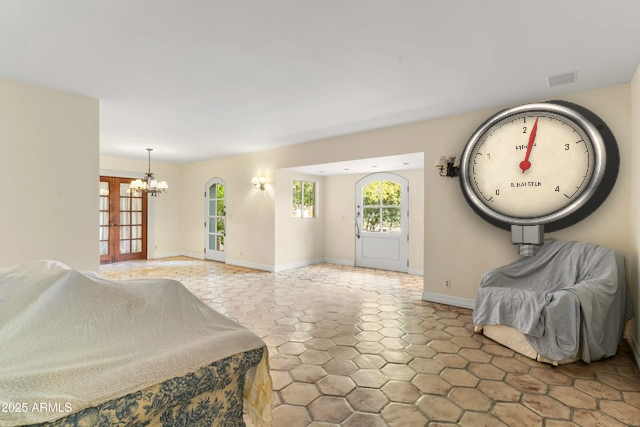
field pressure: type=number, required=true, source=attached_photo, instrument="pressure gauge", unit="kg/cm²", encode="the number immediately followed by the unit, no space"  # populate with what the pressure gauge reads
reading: 2.2kg/cm²
